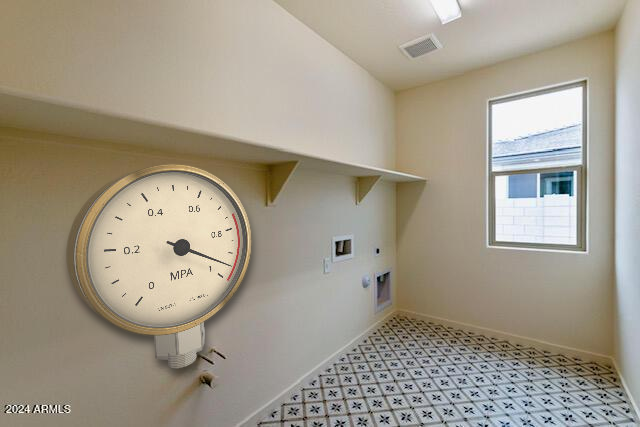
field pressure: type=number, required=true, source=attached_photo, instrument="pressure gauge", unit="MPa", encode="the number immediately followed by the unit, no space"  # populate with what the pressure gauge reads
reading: 0.95MPa
